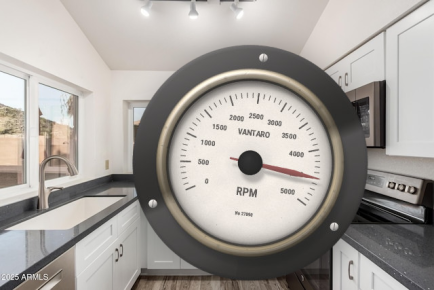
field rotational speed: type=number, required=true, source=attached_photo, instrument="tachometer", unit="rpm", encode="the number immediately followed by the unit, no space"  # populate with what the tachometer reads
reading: 4500rpm
